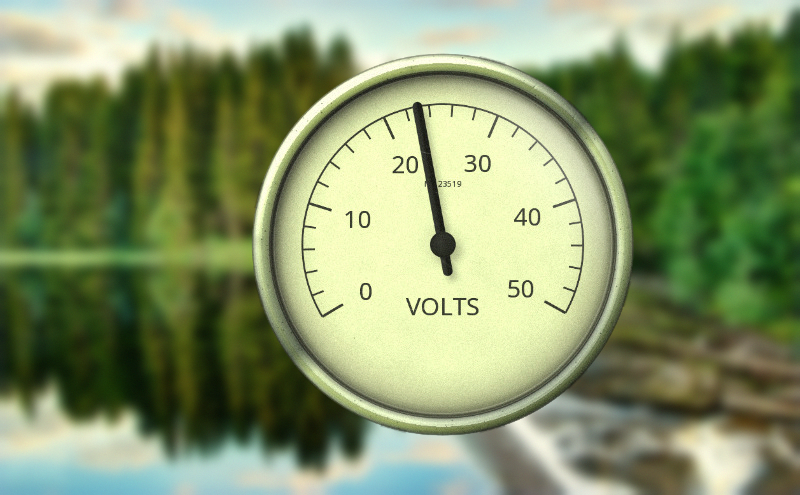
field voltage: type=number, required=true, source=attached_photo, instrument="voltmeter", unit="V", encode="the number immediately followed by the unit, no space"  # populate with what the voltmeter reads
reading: 23V
